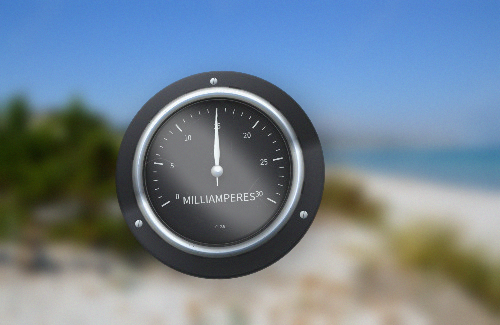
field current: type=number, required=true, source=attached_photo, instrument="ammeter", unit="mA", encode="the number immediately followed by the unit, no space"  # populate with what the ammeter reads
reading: 15mA
